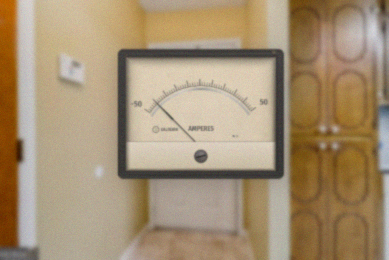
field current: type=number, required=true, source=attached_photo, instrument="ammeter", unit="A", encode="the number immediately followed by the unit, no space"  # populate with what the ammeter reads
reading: -40A
